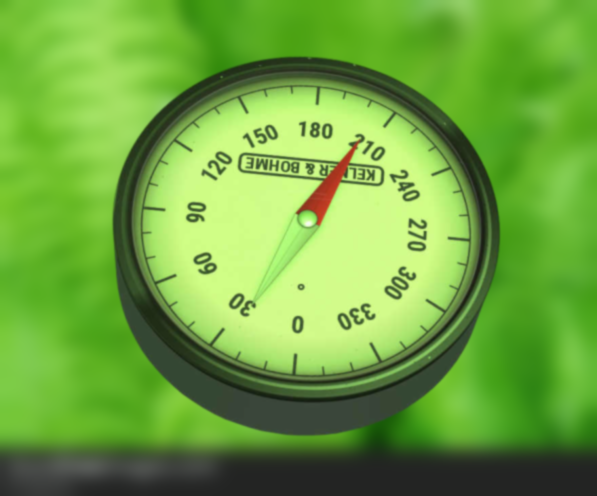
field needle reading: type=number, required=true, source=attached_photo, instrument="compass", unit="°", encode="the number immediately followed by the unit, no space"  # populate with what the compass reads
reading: 205°
